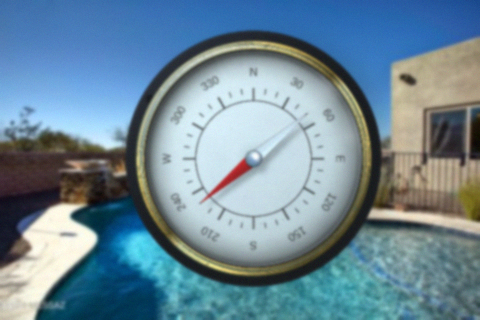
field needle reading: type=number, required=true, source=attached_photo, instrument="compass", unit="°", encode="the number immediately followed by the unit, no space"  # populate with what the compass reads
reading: 230°
